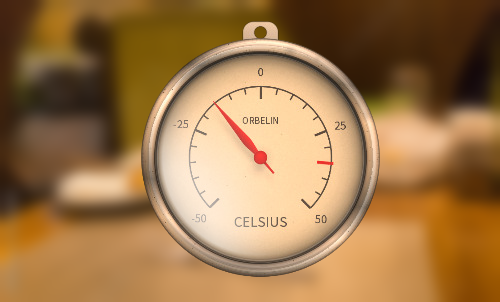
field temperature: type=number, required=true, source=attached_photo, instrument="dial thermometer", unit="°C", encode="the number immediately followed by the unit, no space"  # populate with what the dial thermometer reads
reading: -15°C
